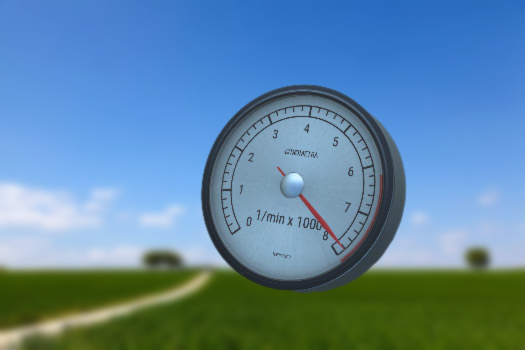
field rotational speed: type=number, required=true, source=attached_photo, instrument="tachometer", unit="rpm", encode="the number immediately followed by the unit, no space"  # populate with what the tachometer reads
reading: 7800rpm
